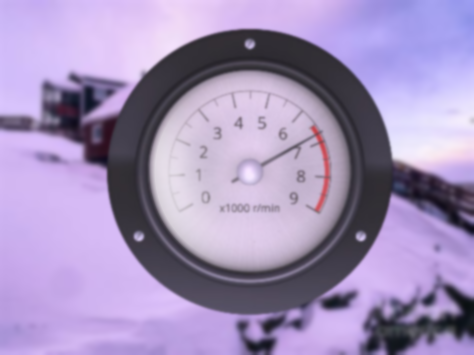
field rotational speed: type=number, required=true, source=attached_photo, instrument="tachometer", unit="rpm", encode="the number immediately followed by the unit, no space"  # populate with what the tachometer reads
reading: 6750rpm
